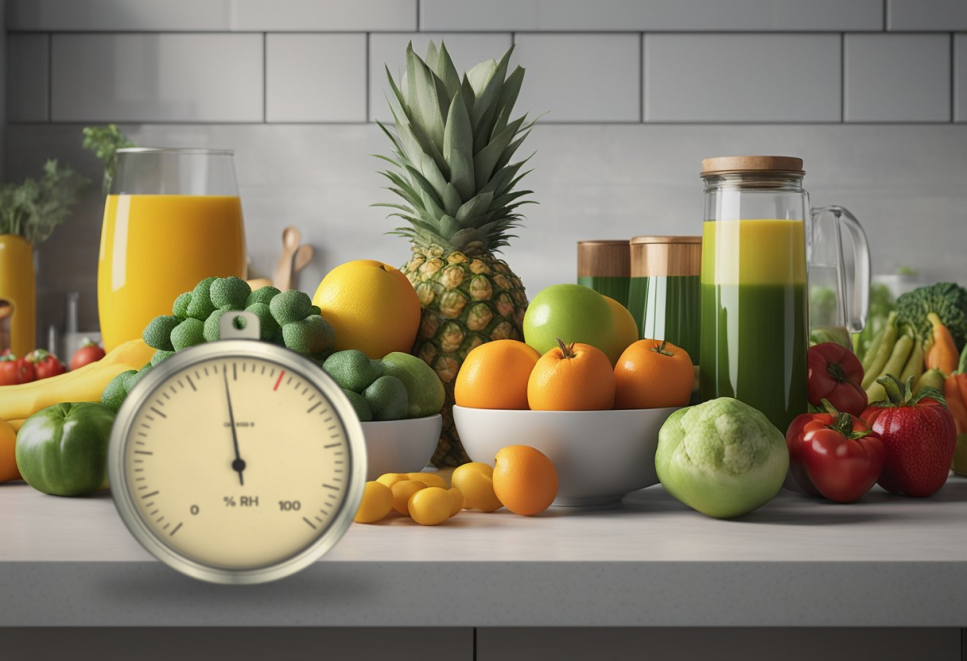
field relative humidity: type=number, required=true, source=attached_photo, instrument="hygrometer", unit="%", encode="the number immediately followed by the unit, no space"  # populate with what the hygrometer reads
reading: 48%
